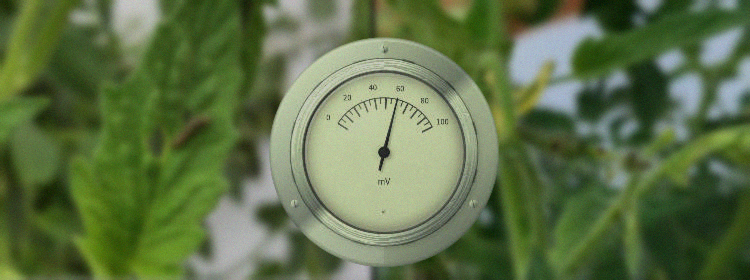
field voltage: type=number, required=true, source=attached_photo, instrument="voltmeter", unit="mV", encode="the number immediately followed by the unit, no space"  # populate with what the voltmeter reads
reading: 60mV
